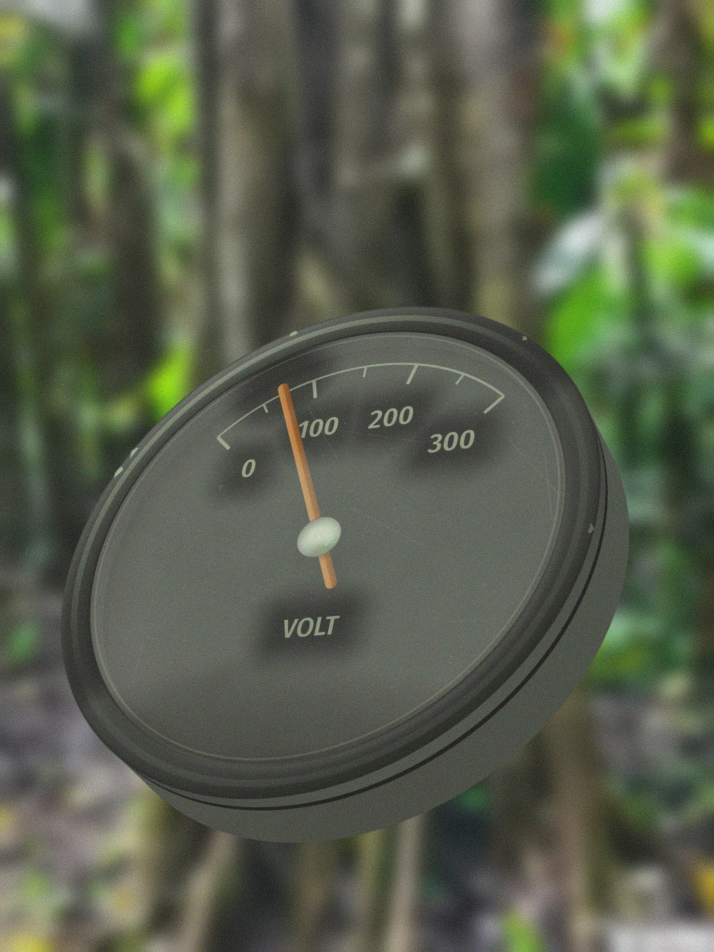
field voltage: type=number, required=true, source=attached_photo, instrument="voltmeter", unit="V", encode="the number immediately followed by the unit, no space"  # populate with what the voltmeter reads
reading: 75V
